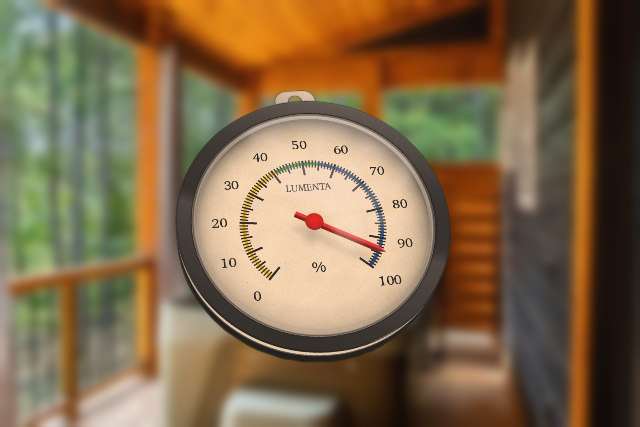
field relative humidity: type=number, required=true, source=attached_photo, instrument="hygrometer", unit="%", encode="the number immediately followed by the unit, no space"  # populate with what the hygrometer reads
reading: 95%
